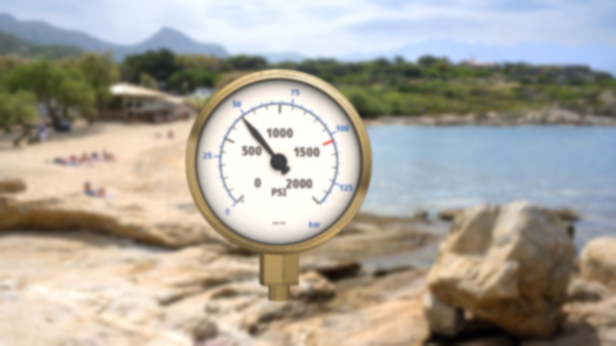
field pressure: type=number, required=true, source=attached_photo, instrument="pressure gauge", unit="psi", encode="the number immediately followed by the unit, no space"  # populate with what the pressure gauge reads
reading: 700psi
